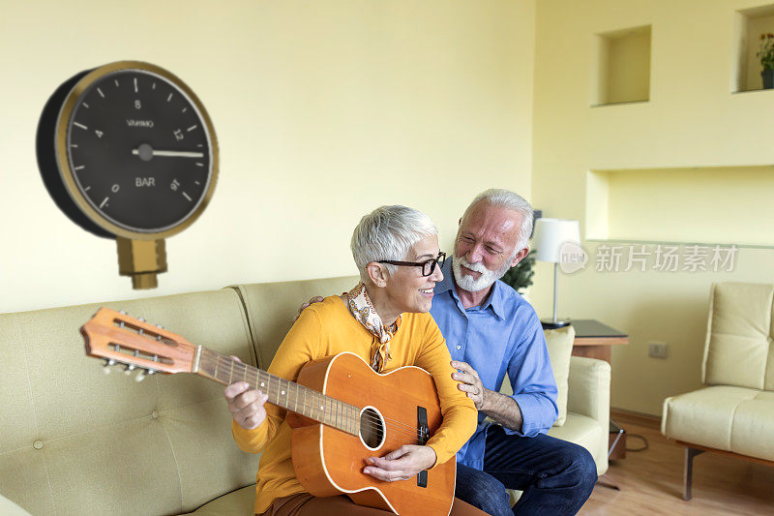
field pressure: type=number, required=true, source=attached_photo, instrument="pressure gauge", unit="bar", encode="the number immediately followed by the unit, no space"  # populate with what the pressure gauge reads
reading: 13.5bar
